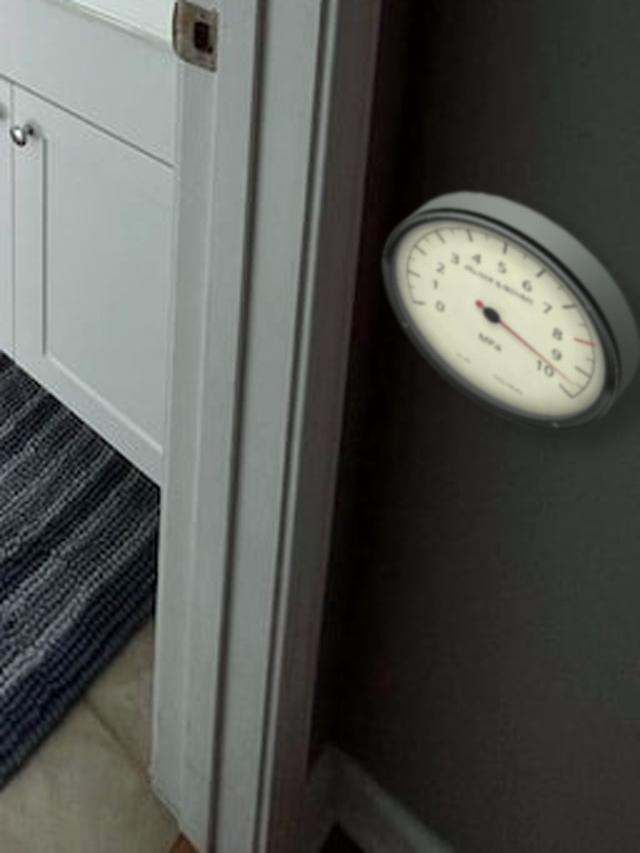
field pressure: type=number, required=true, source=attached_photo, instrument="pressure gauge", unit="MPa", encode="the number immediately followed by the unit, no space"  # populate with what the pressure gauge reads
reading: 9.5MPa
